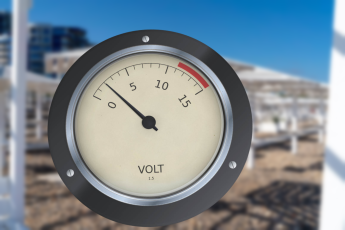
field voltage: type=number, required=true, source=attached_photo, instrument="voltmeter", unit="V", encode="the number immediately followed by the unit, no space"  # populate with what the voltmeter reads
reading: 2V
